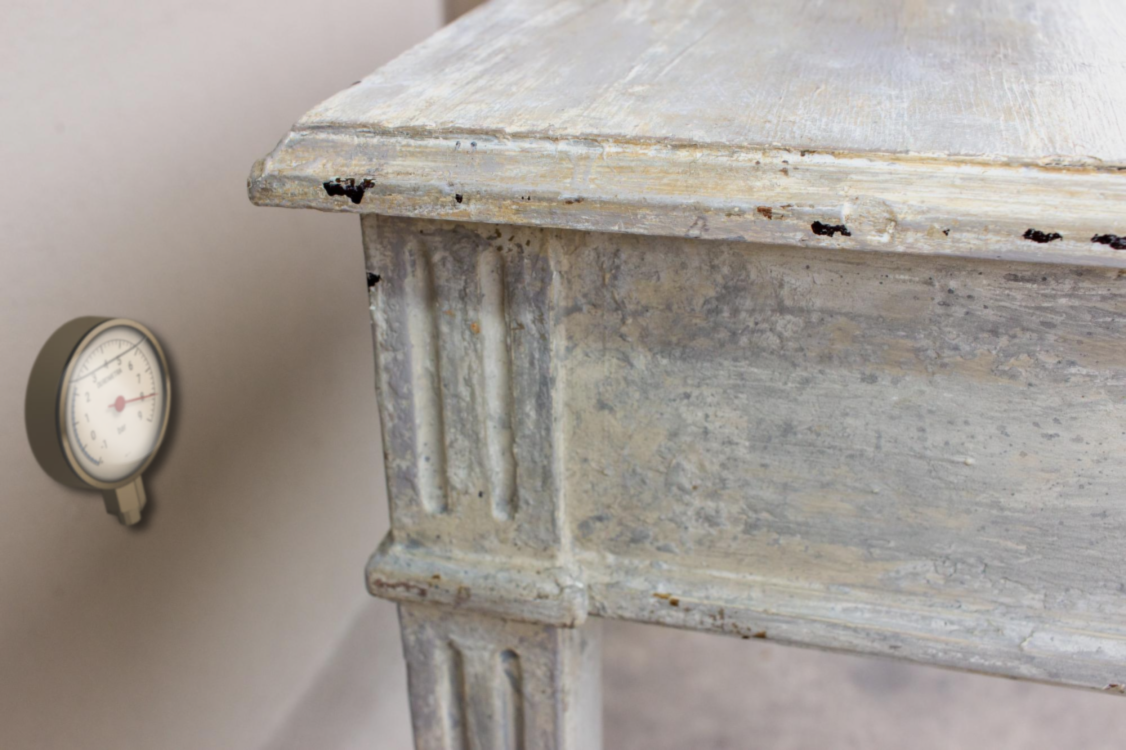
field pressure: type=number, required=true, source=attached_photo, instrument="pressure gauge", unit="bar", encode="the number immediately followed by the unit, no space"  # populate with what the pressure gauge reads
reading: 8bar
